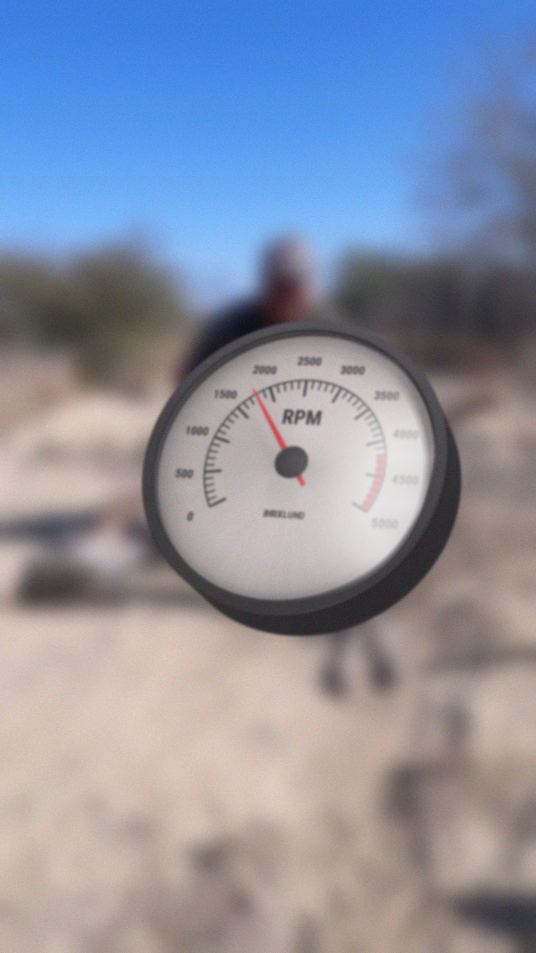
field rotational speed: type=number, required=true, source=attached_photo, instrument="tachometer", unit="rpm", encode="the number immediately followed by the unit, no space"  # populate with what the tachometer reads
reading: 1800rpm
